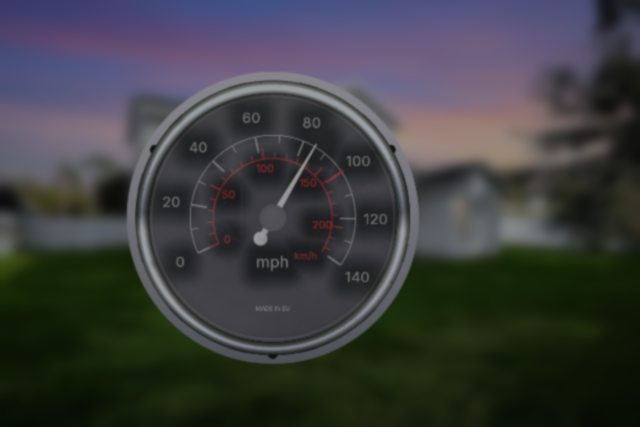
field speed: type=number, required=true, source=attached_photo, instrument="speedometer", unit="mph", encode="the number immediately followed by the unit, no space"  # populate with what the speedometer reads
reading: 85mph
